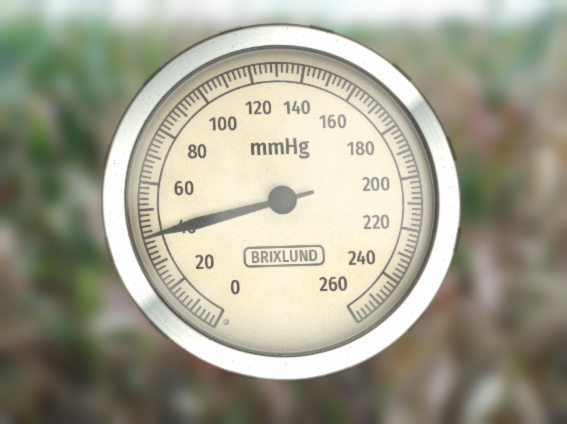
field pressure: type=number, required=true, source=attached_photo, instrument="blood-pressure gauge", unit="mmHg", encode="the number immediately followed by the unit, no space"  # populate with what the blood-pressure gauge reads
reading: 40mmHg
